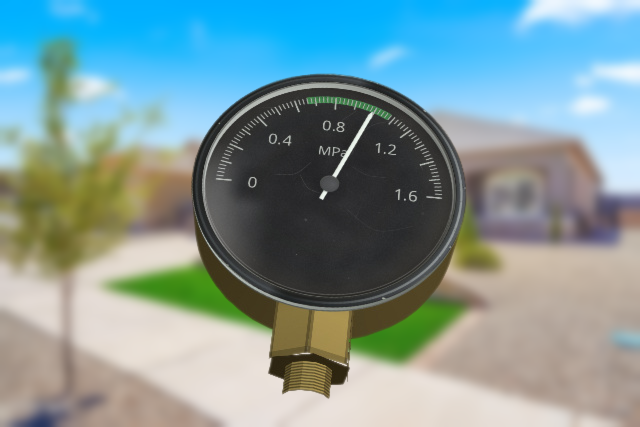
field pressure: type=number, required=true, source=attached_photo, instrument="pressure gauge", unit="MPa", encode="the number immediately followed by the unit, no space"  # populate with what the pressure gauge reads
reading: 1MPa
